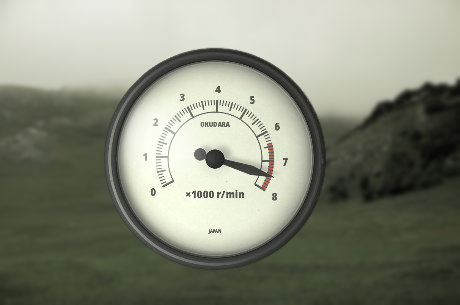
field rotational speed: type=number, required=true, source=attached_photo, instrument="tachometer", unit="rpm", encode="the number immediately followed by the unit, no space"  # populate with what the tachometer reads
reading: 7500rpm
